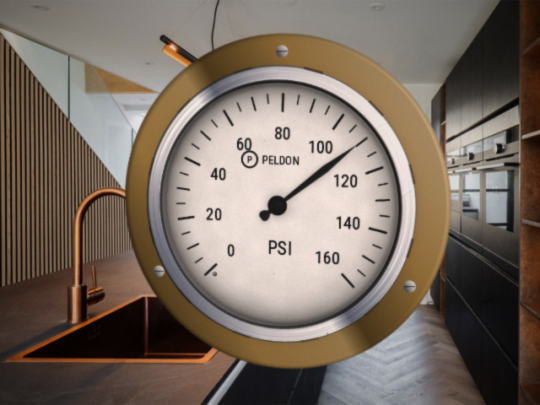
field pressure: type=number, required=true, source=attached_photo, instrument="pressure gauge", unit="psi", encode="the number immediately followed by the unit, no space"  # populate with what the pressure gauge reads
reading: 110psi
